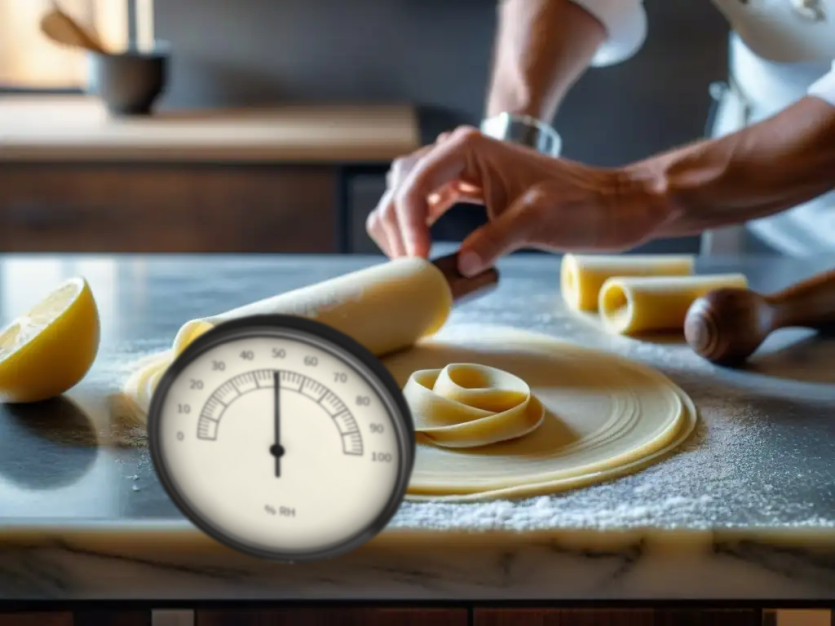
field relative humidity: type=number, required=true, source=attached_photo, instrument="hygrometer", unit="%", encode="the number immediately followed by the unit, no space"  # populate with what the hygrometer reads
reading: 50%
